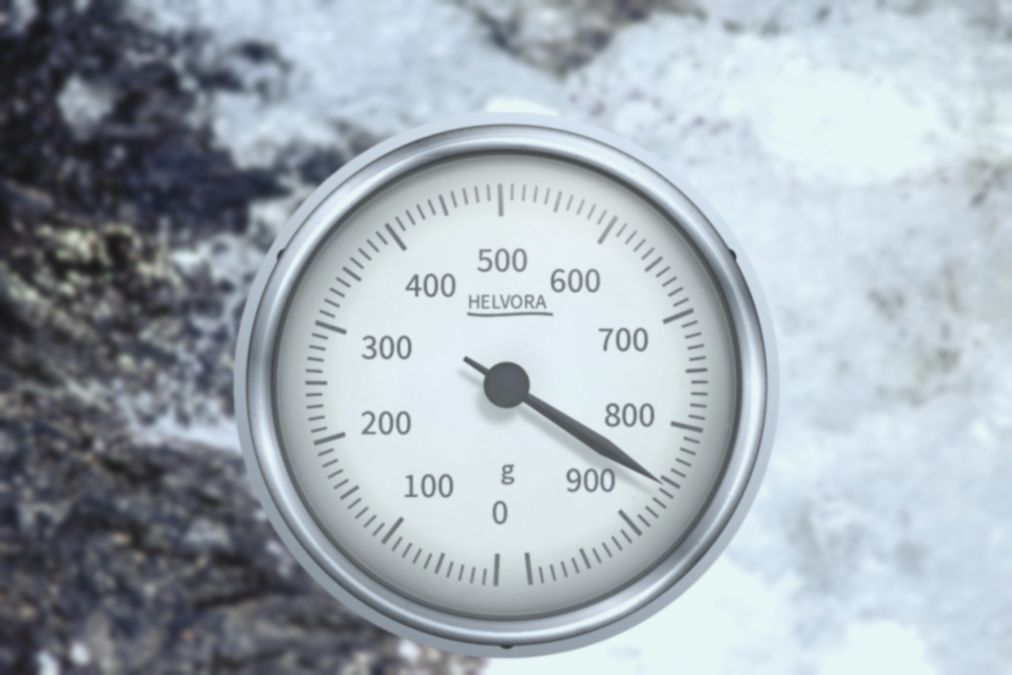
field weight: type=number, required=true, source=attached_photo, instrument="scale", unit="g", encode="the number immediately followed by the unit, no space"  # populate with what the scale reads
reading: 855g
